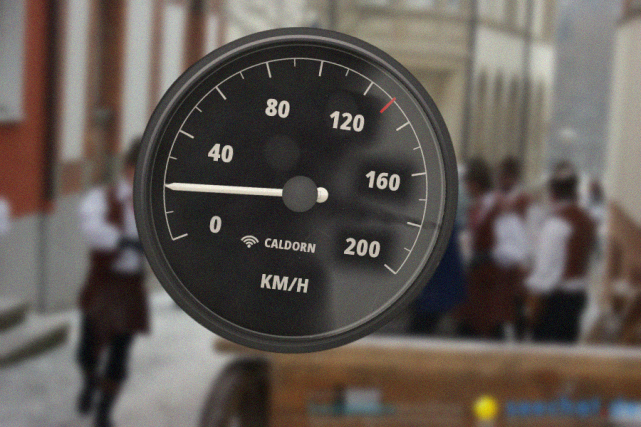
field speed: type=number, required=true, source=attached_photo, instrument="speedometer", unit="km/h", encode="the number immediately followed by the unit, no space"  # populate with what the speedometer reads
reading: 20km/h
